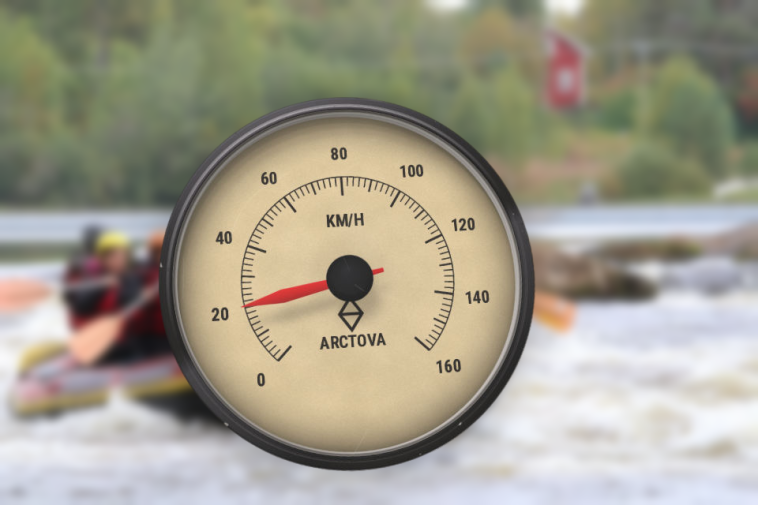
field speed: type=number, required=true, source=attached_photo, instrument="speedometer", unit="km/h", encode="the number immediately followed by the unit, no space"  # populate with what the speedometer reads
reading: 20km/h
